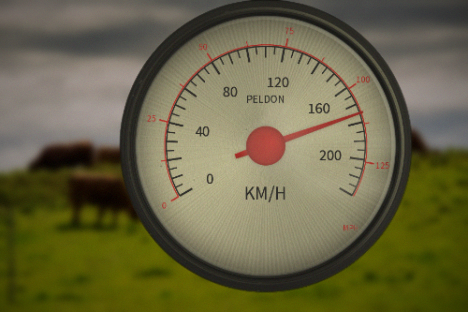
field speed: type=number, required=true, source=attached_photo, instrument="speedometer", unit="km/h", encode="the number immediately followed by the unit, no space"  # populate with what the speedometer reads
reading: 175km/h
